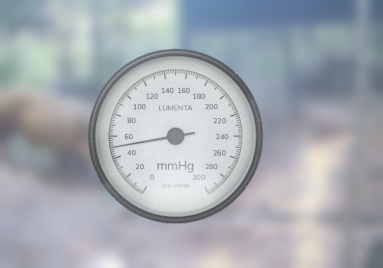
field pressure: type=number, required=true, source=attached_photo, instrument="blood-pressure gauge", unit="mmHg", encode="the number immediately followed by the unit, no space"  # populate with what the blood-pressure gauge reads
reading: 50mmHg
